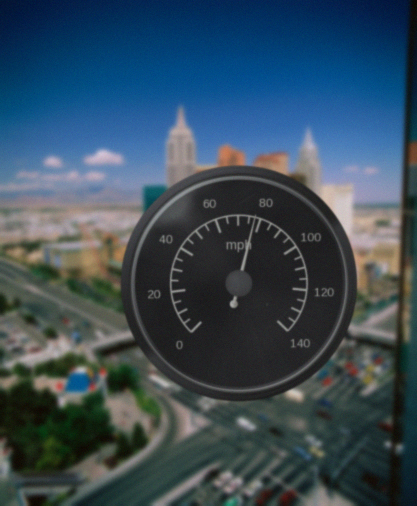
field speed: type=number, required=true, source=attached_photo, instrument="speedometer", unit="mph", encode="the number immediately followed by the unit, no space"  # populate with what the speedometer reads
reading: 77.5mph
